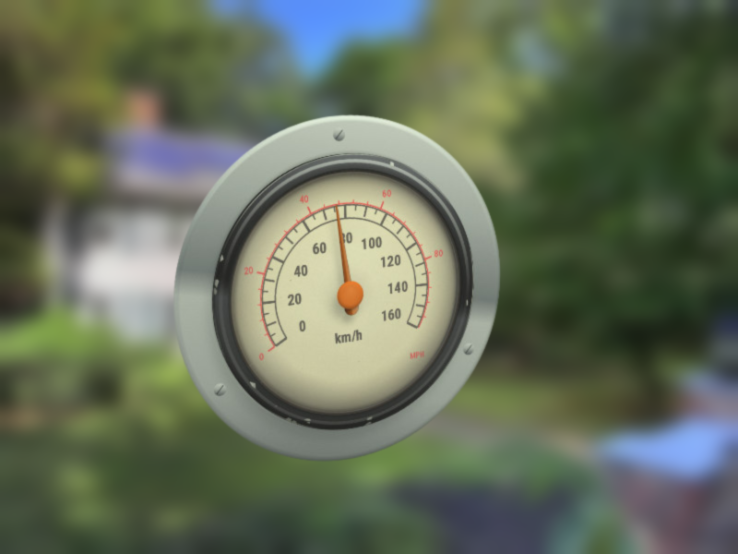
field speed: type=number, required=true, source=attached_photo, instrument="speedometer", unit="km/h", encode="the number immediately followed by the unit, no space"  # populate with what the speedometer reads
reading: 75km/h
